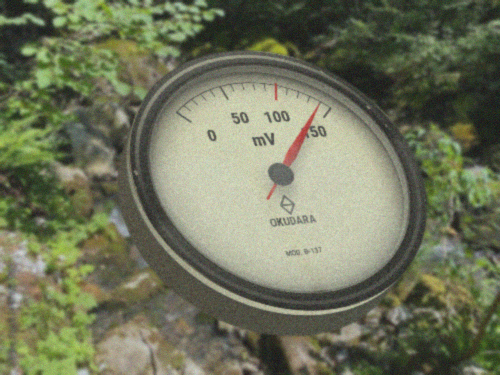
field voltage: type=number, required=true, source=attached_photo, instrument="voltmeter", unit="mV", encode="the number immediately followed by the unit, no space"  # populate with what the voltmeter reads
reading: 140mV
